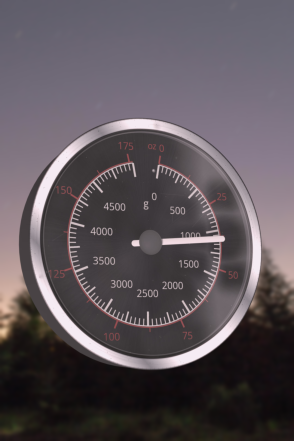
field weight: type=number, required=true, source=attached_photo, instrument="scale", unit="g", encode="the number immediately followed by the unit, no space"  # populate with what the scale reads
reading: 1100g
